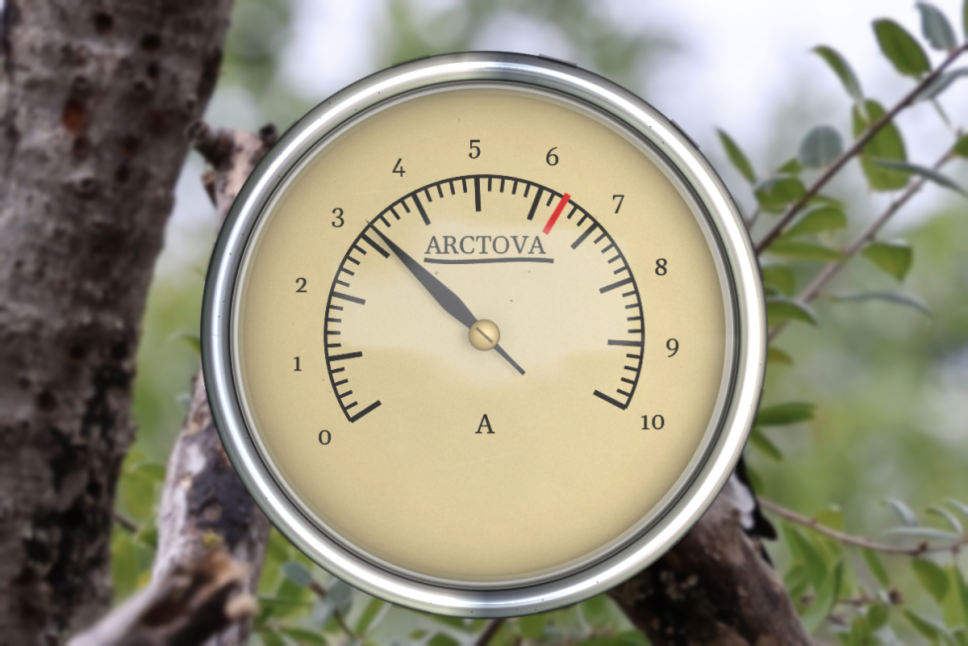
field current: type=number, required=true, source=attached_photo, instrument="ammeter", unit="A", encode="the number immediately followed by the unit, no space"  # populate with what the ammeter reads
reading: 3.2A
